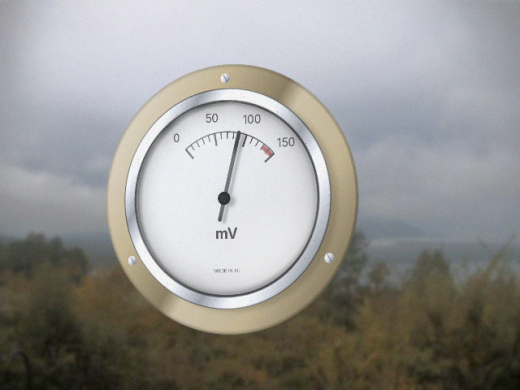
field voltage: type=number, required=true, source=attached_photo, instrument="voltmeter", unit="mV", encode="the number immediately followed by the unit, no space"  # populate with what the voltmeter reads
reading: 90mV
